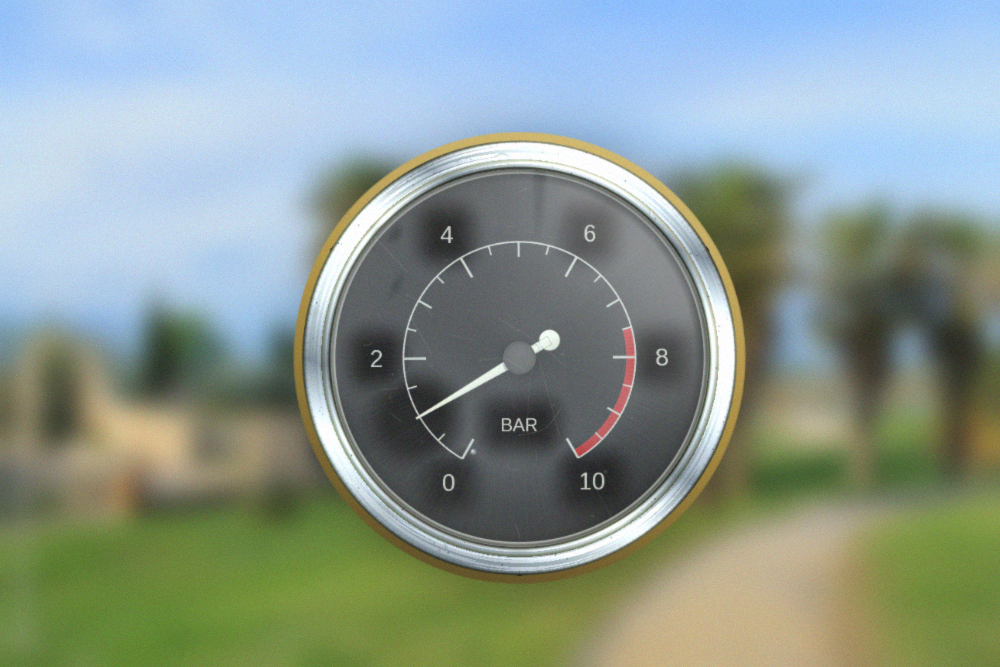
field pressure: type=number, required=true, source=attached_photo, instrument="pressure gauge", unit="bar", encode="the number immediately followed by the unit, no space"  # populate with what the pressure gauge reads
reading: 1bar
